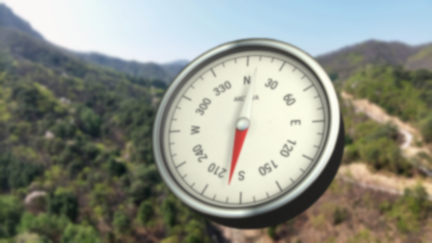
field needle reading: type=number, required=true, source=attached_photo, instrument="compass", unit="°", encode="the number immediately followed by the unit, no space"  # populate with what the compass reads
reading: 190°
